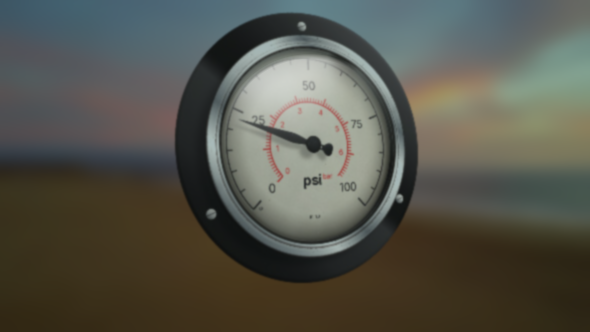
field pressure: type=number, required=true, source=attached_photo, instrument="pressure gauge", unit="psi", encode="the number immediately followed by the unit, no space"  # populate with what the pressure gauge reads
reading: 22.5psi
